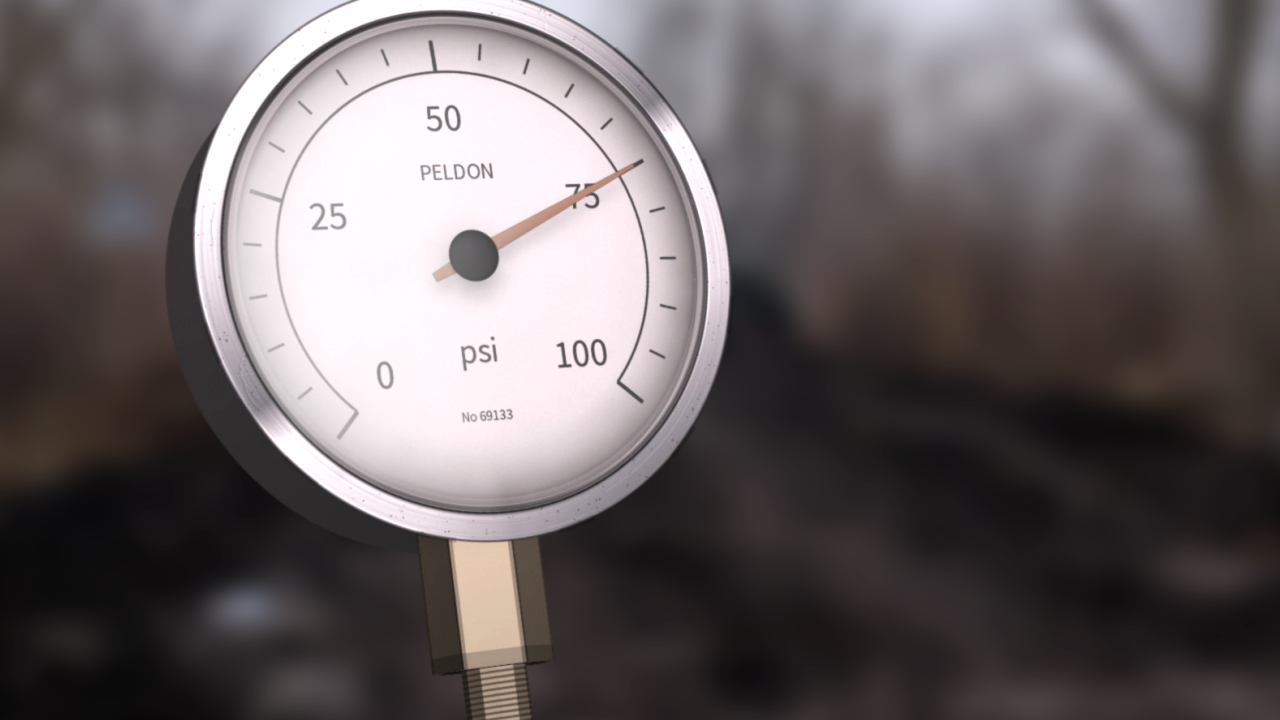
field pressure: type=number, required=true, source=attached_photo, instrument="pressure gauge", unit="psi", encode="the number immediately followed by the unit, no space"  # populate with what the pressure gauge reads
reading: 75psi
